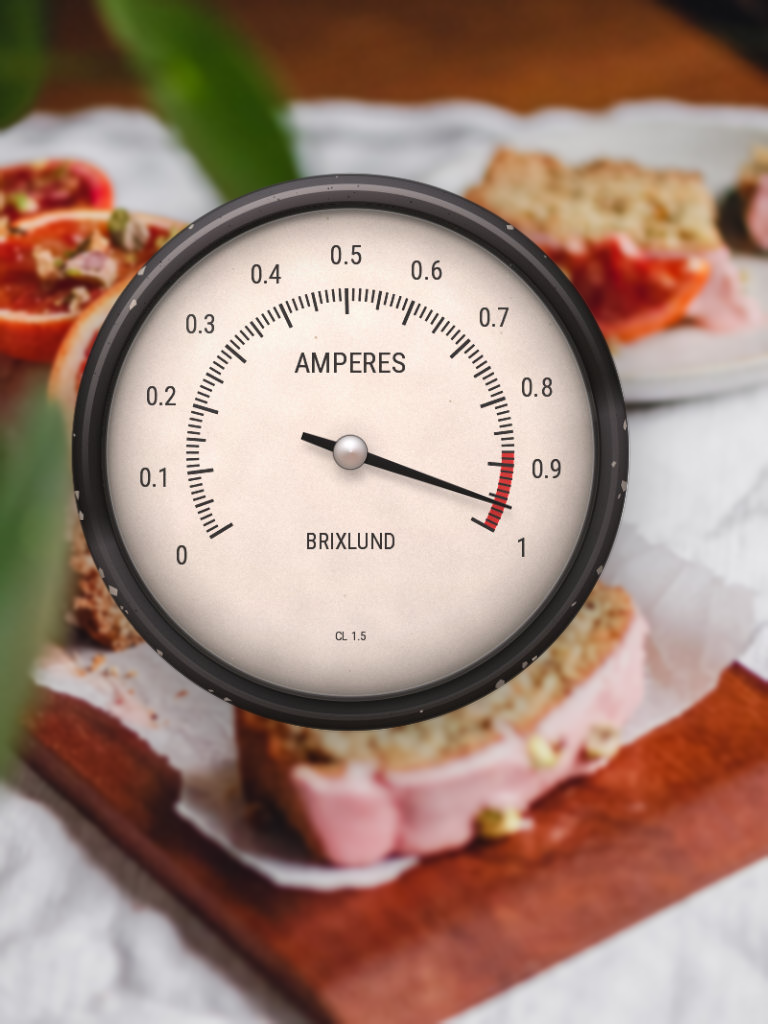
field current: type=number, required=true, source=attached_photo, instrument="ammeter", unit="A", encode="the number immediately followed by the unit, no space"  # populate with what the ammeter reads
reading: 0.96A
